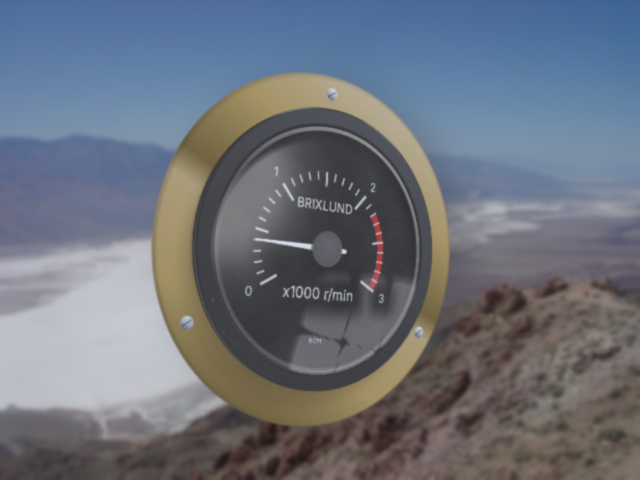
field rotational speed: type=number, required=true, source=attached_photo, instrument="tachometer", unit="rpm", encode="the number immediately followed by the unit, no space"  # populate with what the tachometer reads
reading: 400rpm
